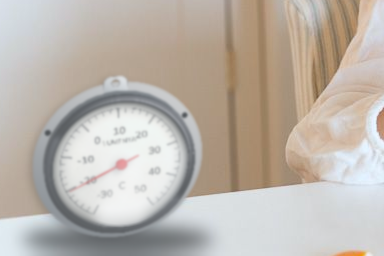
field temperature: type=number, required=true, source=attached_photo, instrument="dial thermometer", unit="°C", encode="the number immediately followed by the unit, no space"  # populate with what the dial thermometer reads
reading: -20°C
